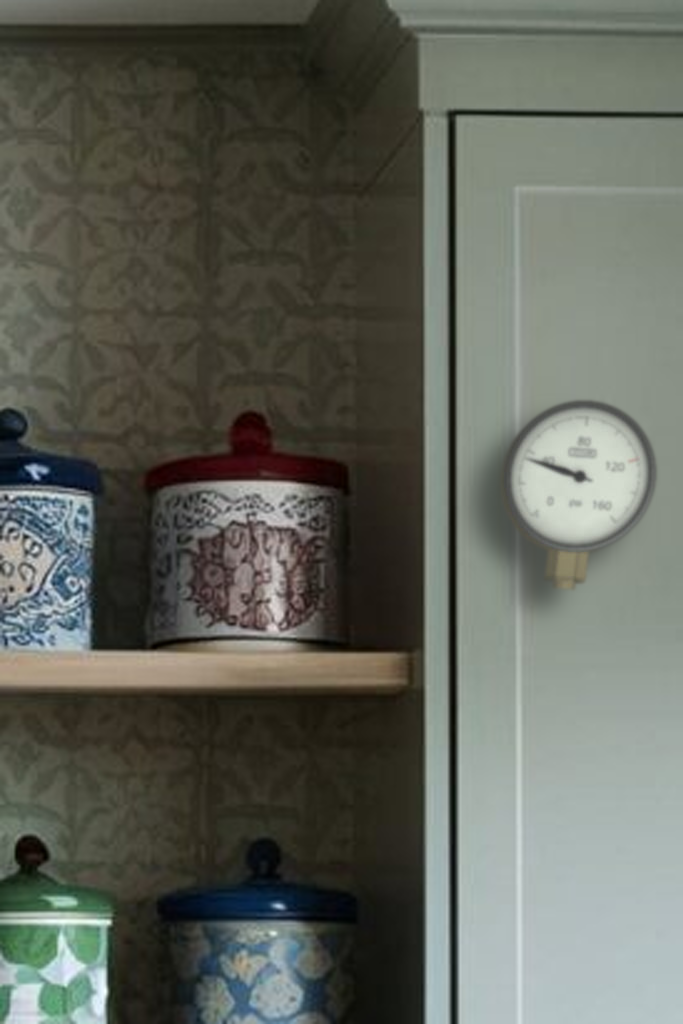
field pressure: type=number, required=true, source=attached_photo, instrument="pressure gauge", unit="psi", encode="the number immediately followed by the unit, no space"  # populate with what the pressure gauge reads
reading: 35psi
